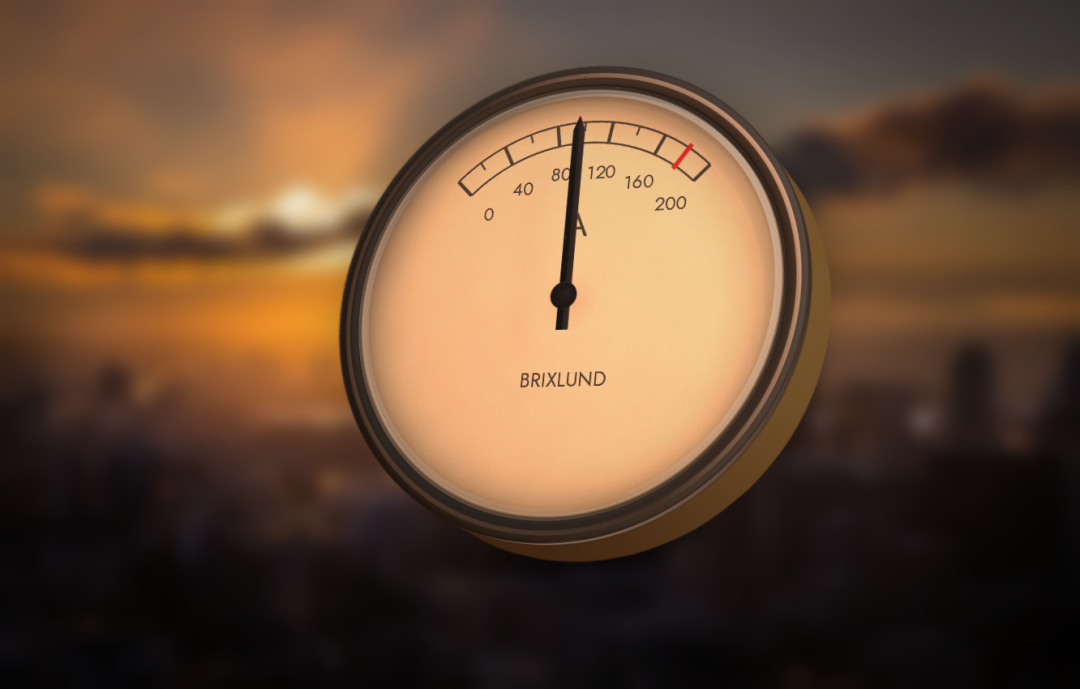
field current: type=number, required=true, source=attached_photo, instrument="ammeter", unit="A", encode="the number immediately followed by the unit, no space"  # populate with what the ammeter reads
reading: 100A
